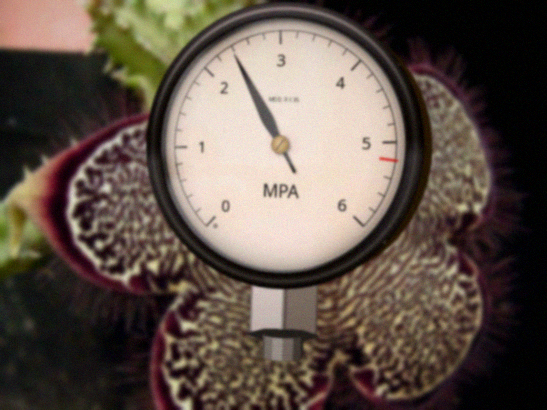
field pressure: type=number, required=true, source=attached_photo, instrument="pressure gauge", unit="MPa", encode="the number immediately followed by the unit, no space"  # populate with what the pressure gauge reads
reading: 2.4MPa
